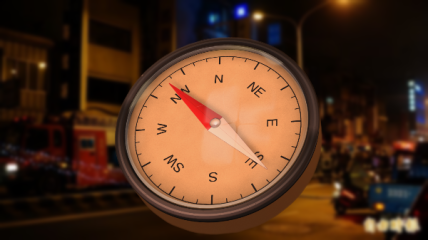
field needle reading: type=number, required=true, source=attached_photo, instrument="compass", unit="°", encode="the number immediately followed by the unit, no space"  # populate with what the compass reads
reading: 315°
